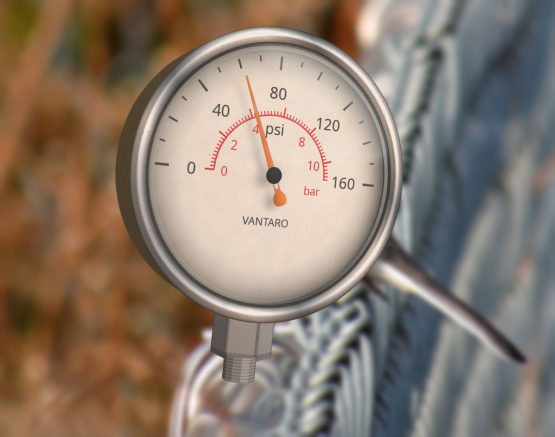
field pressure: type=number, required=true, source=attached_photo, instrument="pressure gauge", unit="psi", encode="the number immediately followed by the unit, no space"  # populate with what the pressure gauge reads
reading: 60psi
